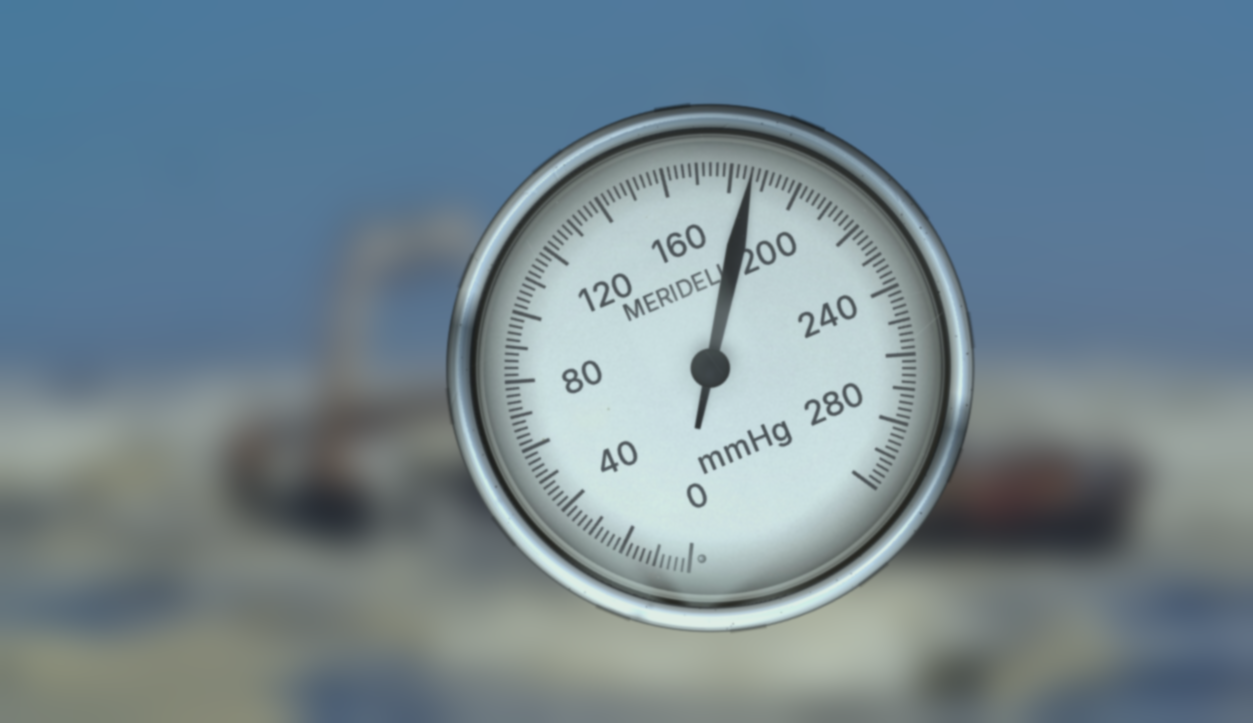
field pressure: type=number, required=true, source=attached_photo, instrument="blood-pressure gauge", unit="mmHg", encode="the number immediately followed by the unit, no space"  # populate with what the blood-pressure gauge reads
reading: 186mmHg
